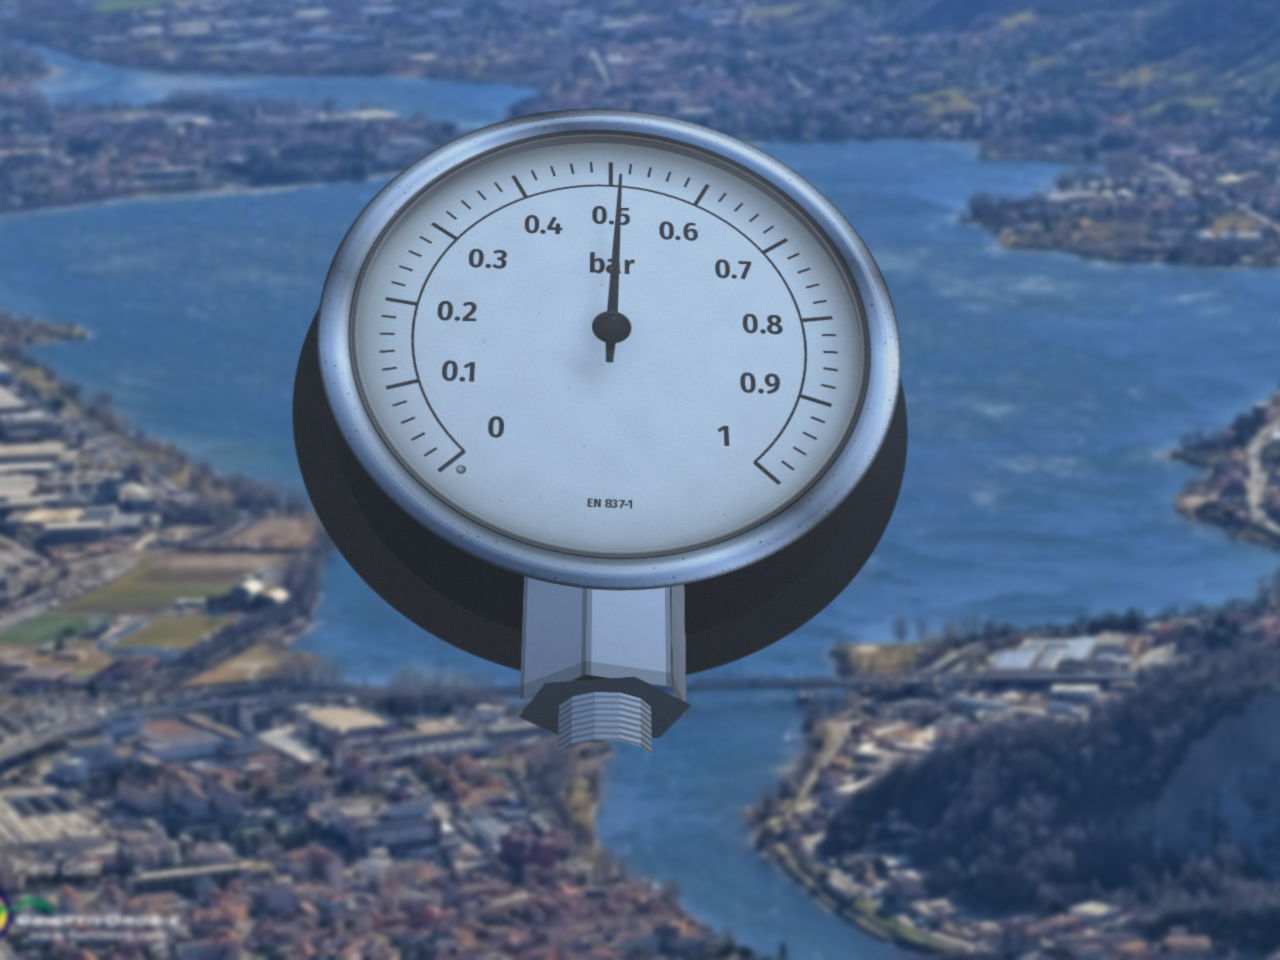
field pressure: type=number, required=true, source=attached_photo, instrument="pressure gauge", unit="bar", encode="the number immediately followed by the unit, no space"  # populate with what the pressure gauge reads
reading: 0.51bar
